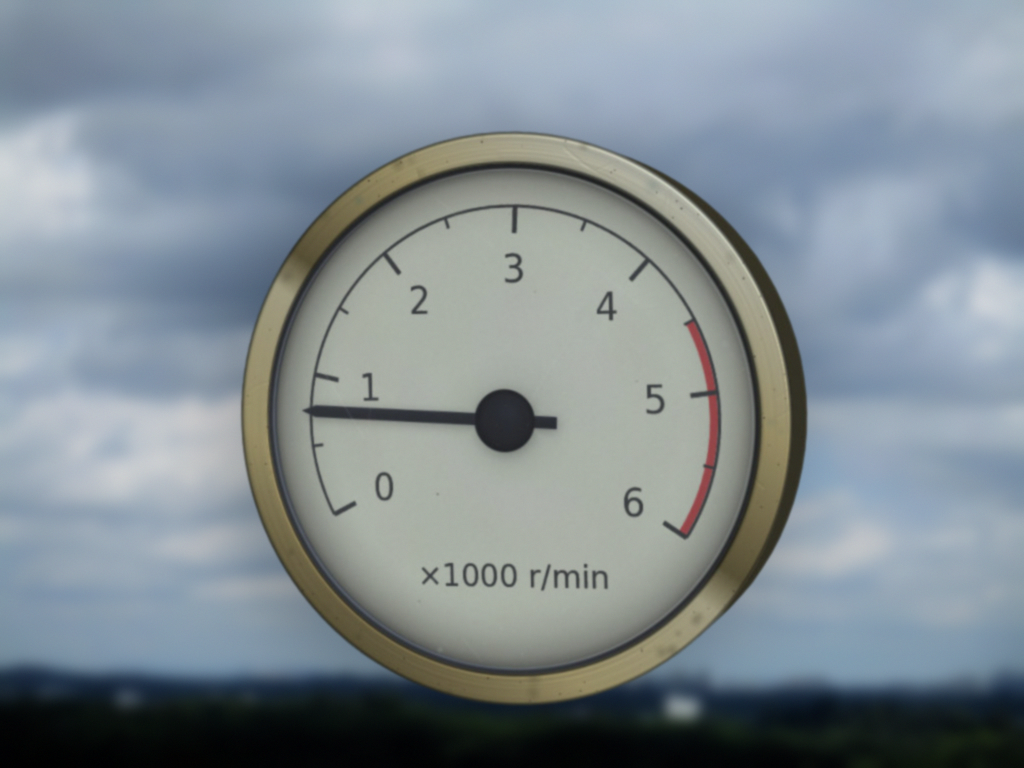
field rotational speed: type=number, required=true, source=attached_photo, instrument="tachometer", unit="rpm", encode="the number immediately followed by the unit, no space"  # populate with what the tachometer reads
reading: 750rpm
